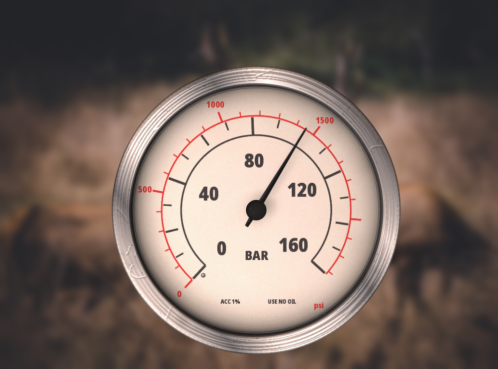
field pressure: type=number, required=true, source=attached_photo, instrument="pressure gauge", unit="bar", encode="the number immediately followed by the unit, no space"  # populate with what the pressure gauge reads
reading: 100bar
